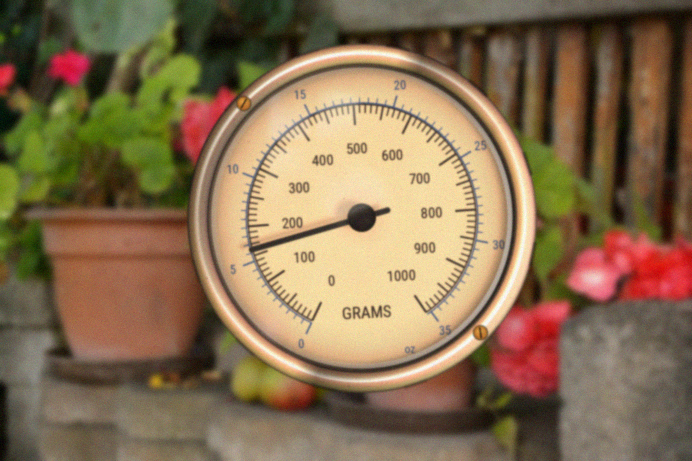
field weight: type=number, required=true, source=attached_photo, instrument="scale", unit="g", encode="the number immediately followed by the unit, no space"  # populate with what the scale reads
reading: 160g
